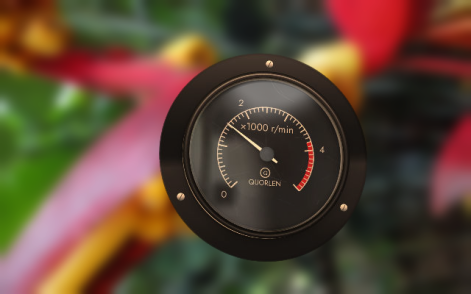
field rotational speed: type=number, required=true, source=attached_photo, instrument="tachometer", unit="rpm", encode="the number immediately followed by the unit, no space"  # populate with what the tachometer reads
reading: 1500rpm
